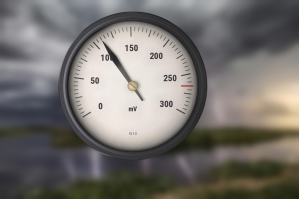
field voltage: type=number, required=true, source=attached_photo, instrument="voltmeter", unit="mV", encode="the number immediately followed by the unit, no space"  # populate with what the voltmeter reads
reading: 110mV
